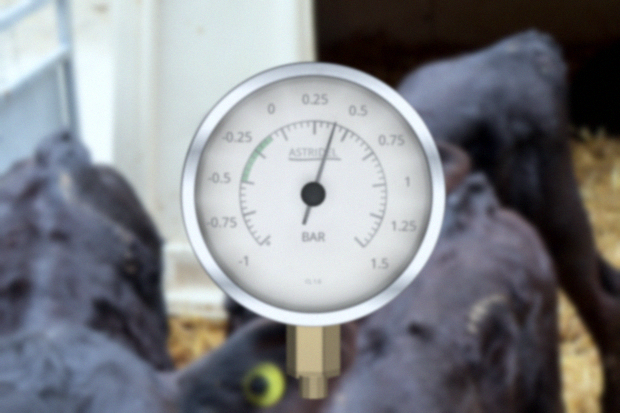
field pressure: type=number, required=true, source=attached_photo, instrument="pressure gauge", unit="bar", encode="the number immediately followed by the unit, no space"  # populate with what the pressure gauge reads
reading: 0.4bar
